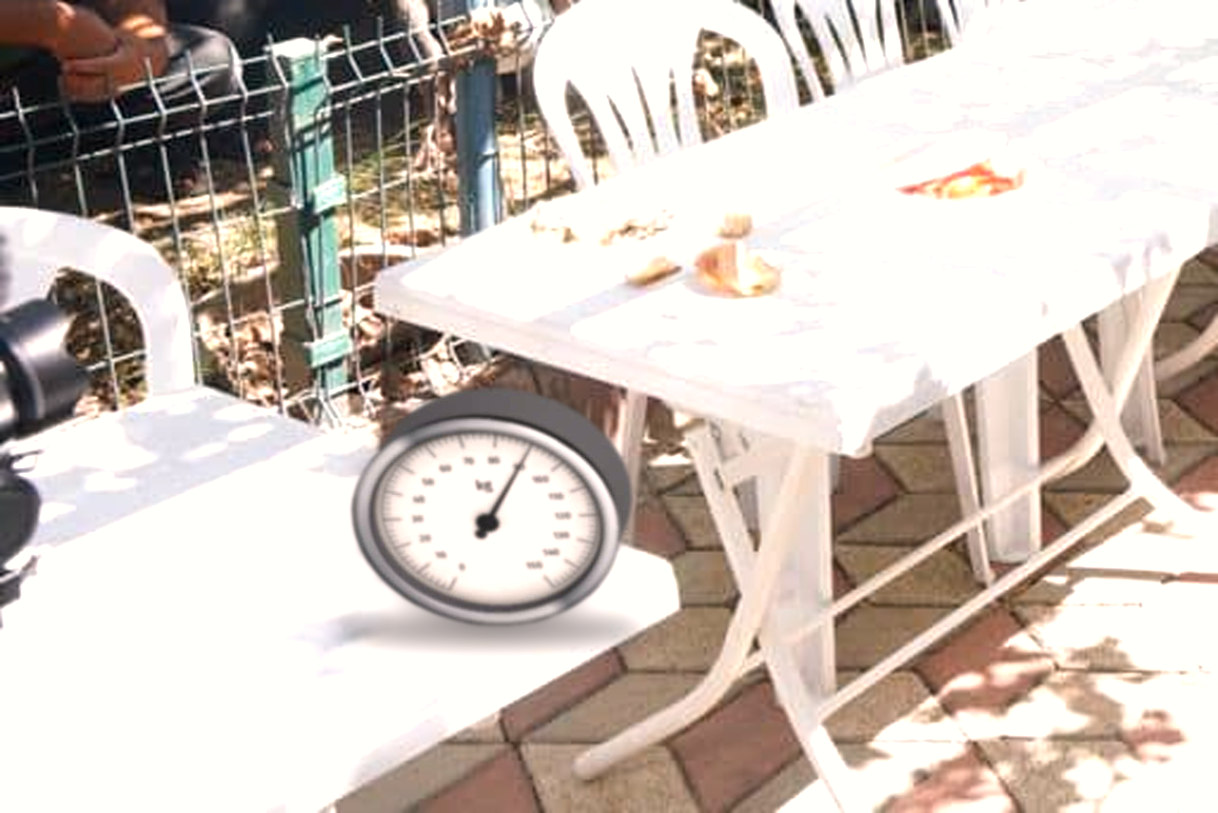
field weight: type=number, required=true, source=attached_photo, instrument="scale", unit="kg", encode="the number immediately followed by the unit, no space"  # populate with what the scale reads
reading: 90kg
